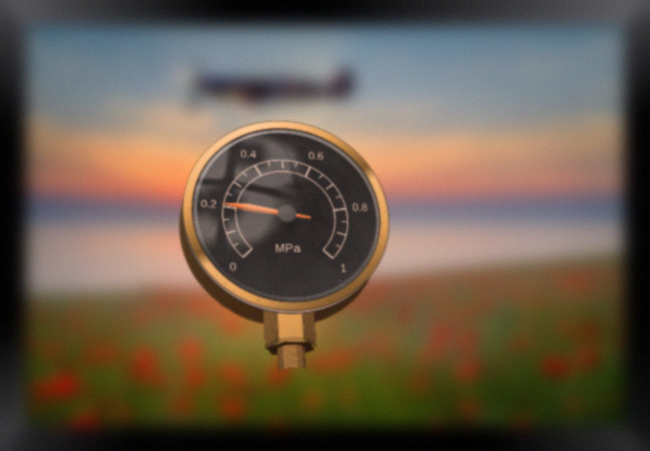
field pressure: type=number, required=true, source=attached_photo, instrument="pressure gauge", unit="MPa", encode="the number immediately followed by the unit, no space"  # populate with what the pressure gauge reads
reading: 0.2MPa
